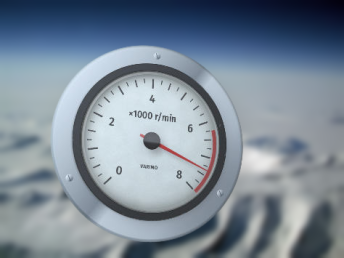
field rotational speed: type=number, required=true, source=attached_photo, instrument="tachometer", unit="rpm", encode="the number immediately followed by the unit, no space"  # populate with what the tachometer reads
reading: 7375rpm
